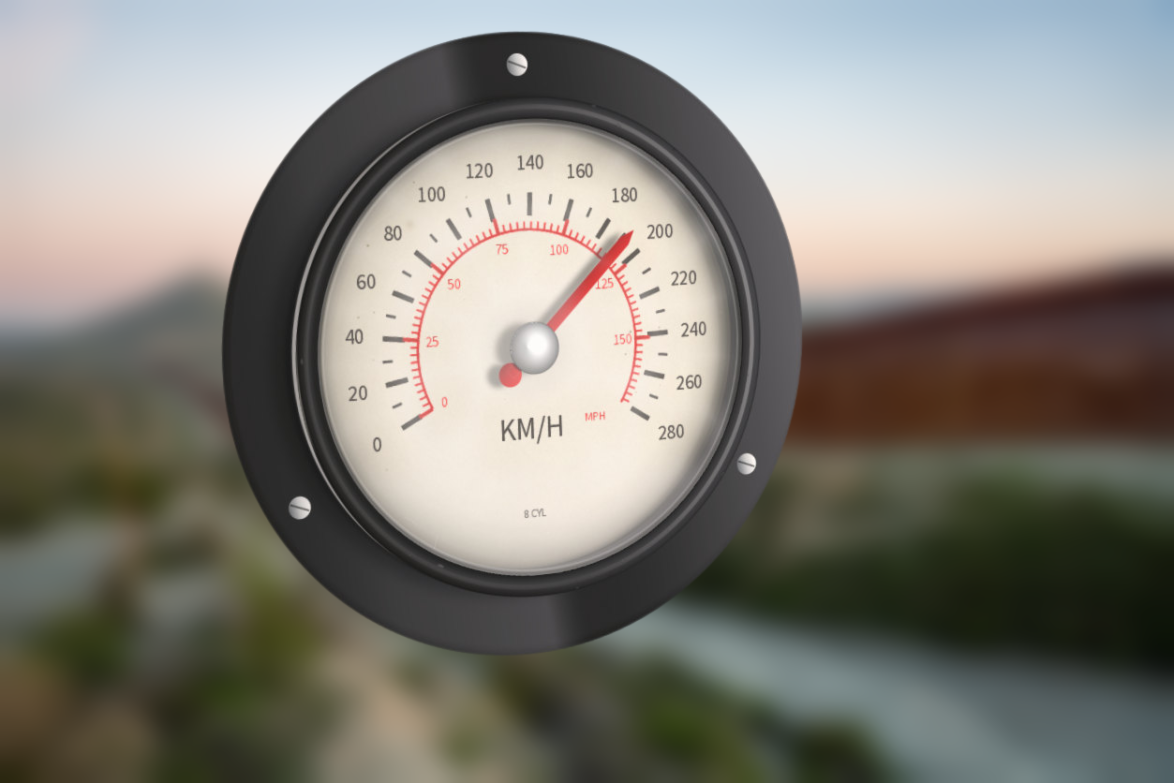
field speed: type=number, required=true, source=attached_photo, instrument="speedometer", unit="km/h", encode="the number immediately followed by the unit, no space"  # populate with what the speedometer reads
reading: 190km/h
